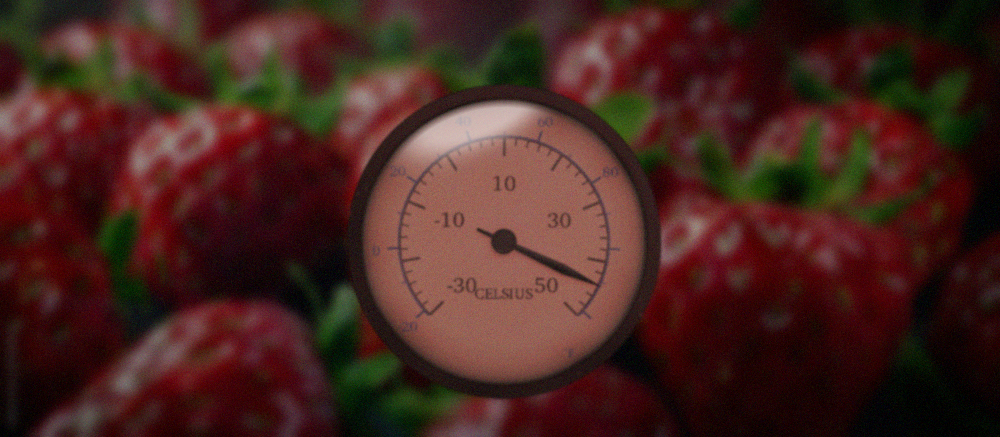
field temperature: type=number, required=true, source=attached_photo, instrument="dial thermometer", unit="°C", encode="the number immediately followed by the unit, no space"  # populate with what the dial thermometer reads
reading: 44°C
